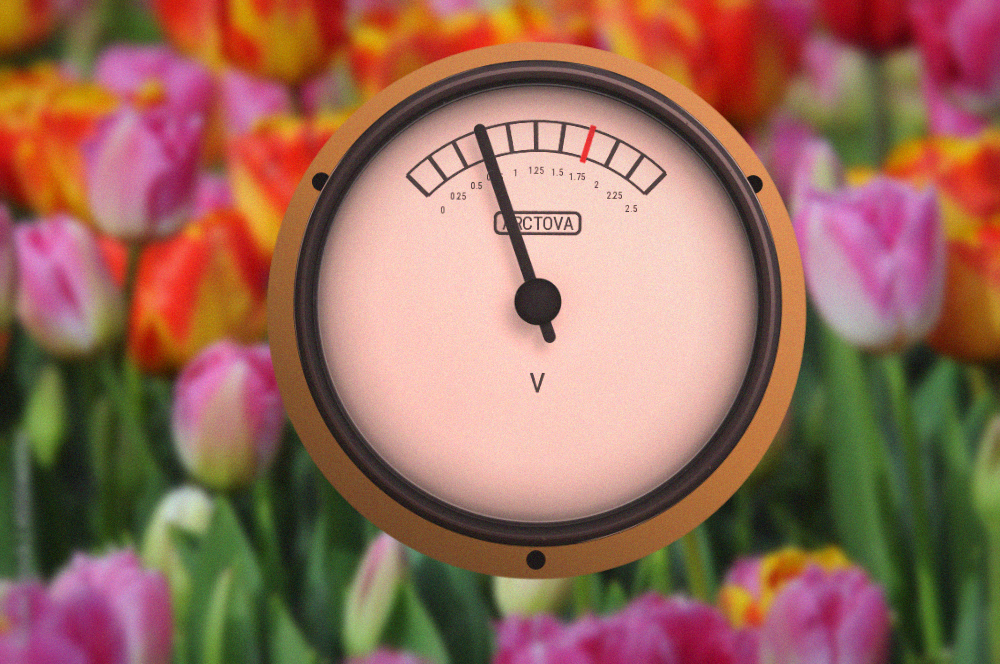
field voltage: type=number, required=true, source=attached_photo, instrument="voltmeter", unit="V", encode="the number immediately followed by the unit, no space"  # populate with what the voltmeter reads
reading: 0.75V
